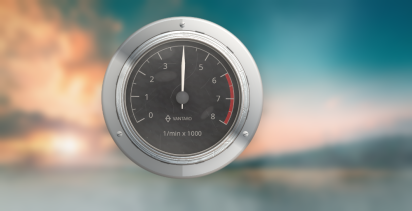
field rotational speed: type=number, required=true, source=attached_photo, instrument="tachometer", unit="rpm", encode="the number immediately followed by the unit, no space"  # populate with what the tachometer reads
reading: 4000rpm
